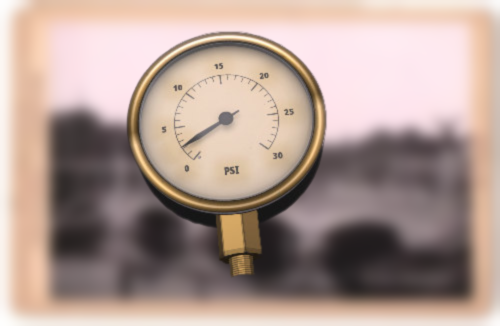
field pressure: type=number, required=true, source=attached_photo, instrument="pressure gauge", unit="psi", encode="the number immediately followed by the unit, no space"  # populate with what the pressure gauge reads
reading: 2psi
